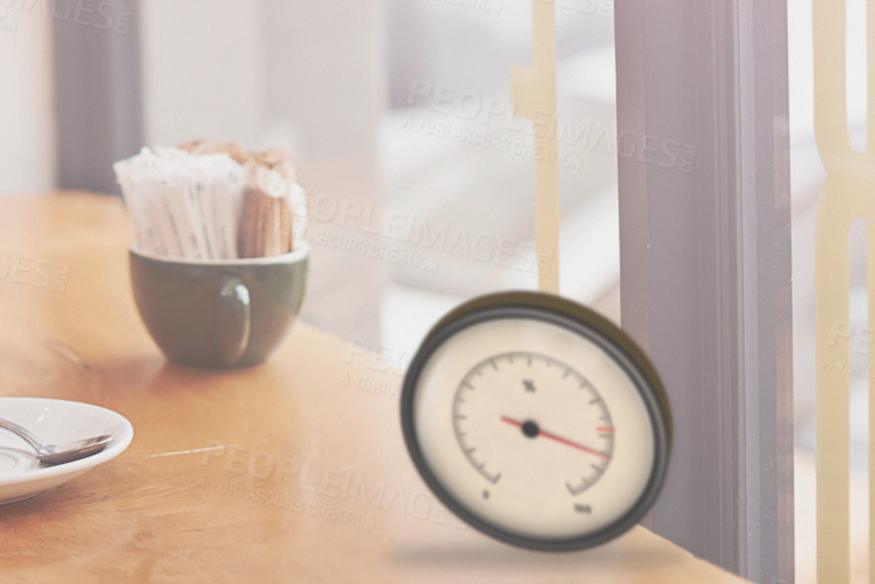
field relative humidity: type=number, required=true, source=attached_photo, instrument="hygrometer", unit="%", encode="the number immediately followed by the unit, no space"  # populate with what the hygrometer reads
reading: 85%
